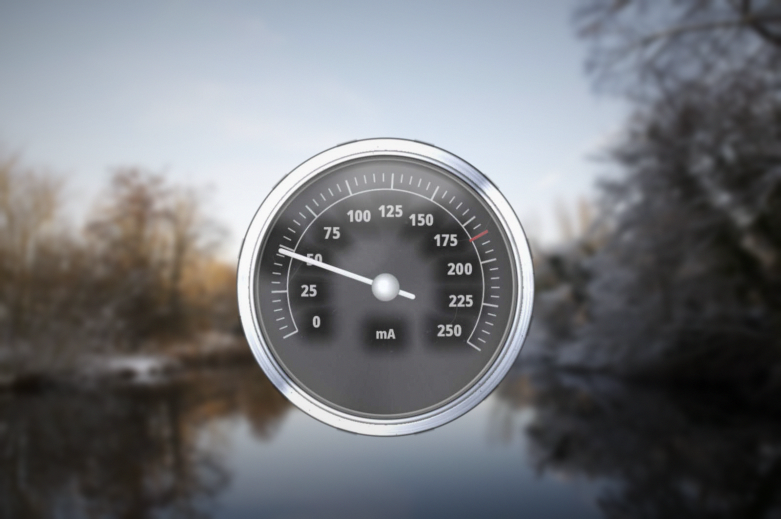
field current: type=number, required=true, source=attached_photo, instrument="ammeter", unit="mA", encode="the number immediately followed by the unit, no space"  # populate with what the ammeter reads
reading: 47.5mA
